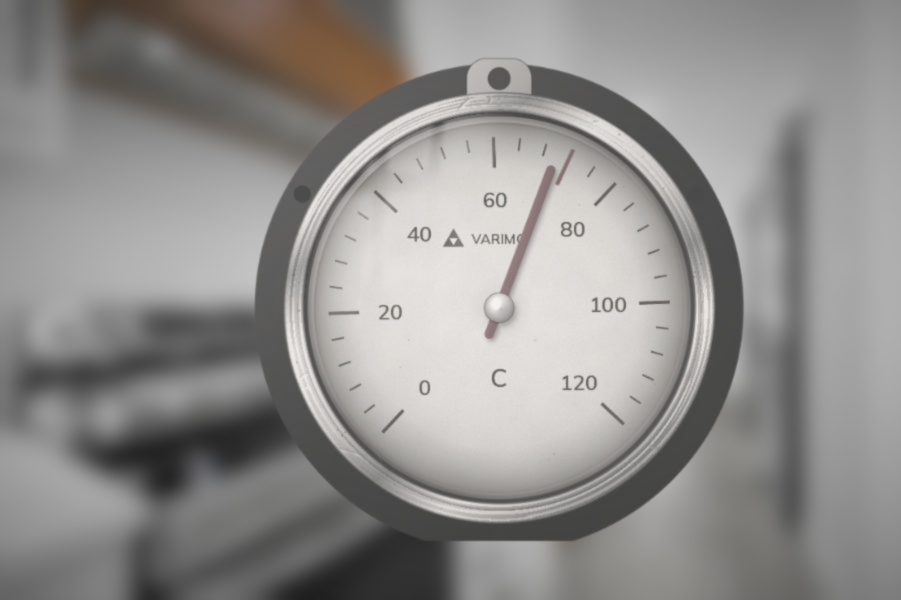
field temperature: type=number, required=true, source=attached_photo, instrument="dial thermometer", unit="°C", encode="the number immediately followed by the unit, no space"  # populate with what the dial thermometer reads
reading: 70°C
